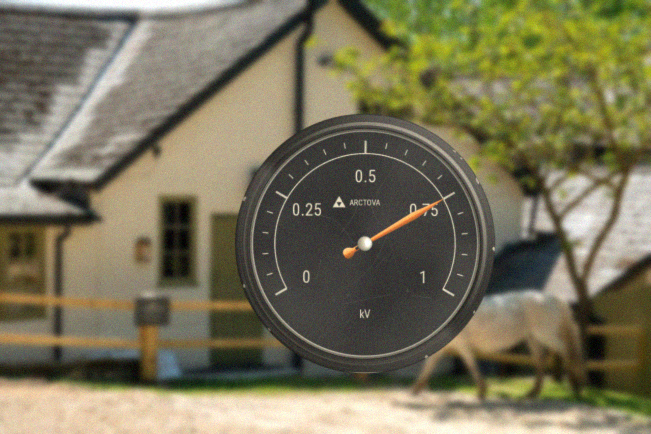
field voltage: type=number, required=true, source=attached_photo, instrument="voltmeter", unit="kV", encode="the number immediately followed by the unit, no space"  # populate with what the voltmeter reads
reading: 0.75kV
